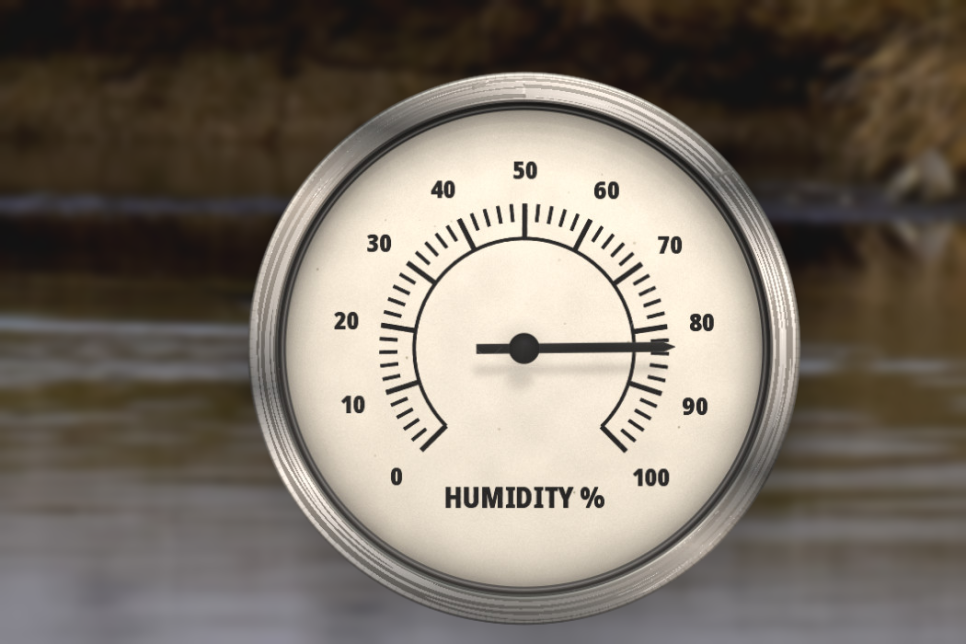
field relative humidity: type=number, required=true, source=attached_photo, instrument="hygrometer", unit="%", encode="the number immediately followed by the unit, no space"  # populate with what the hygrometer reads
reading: 83%
